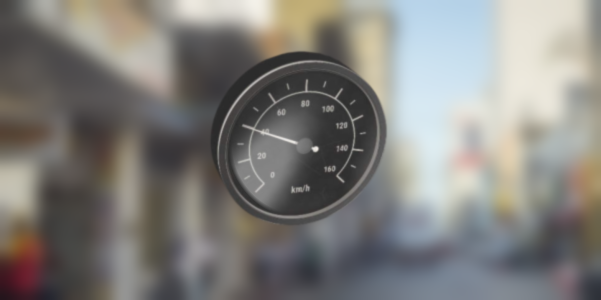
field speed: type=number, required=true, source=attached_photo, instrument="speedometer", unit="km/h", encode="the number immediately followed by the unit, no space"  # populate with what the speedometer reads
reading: 40km/h
